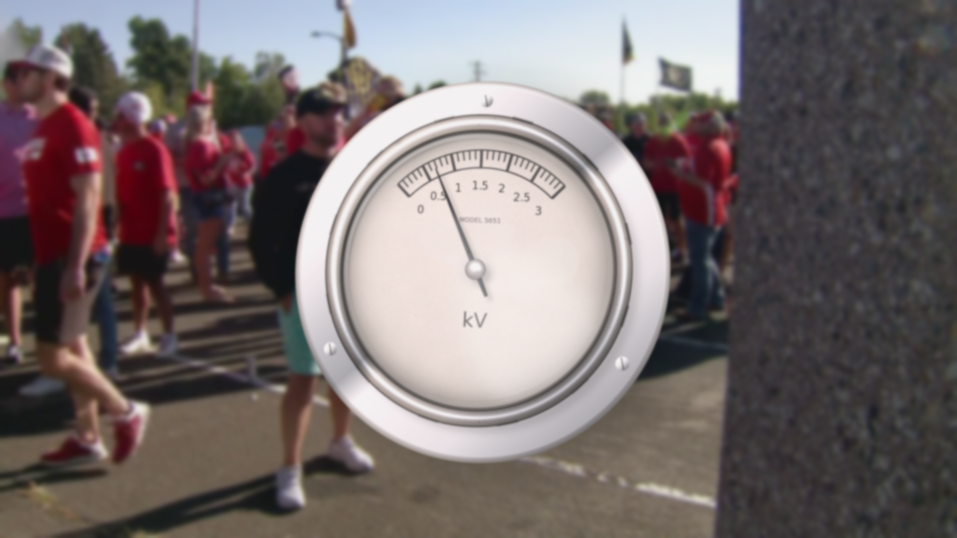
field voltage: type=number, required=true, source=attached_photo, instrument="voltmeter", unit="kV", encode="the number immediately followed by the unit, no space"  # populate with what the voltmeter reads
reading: 0.7kV
